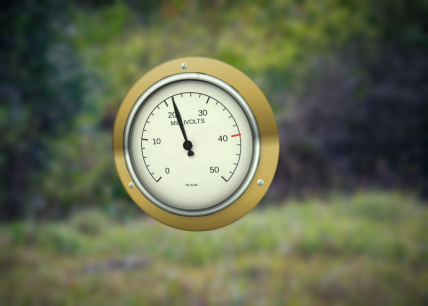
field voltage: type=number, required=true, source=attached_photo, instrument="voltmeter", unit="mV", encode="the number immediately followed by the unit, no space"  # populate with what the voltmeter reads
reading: 22mV
